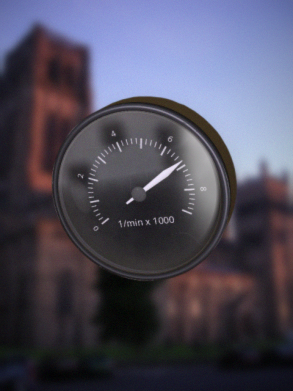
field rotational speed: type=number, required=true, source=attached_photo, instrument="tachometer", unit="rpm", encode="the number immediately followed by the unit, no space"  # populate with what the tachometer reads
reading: 6800rpm
